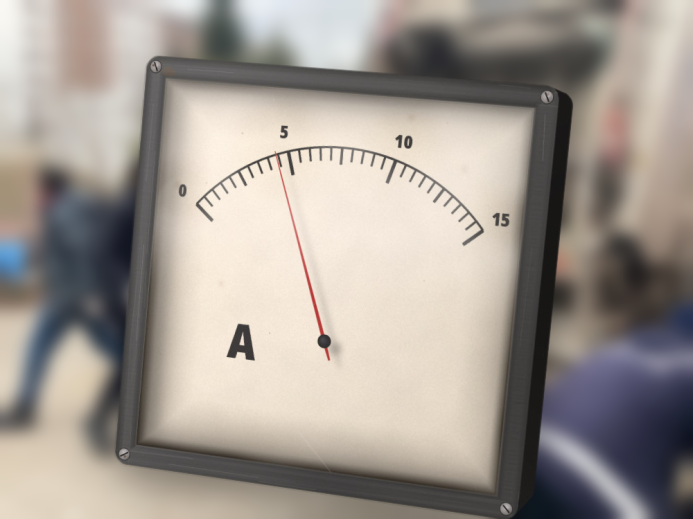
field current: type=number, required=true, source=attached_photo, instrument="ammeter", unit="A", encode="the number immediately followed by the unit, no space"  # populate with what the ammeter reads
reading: 4.5A
